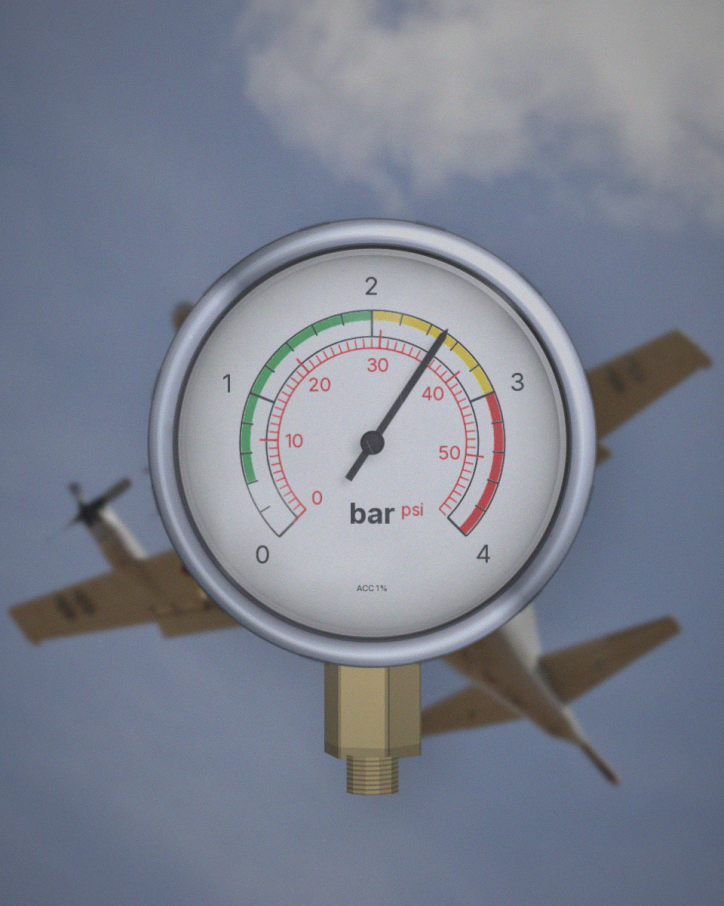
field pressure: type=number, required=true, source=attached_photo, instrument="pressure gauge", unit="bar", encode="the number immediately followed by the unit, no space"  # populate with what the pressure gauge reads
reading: 2.5bar
